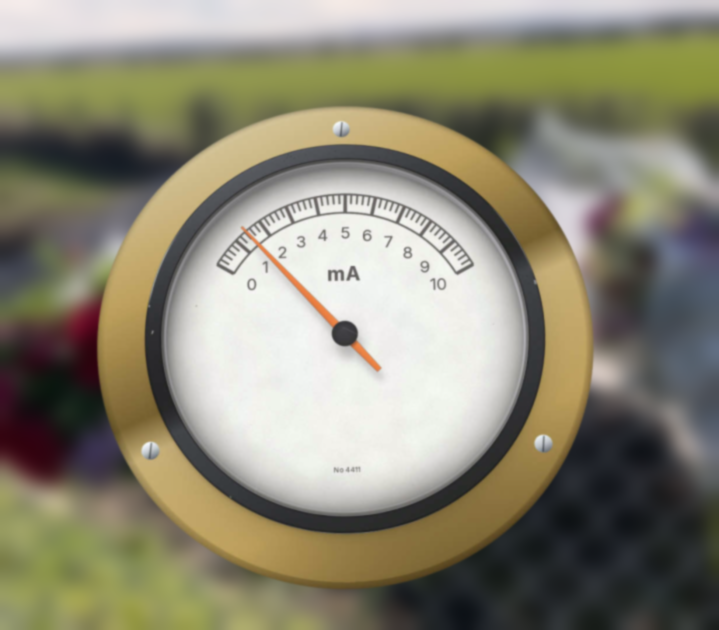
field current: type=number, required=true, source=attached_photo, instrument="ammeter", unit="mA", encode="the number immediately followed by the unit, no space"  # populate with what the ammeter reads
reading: 1.4mA
